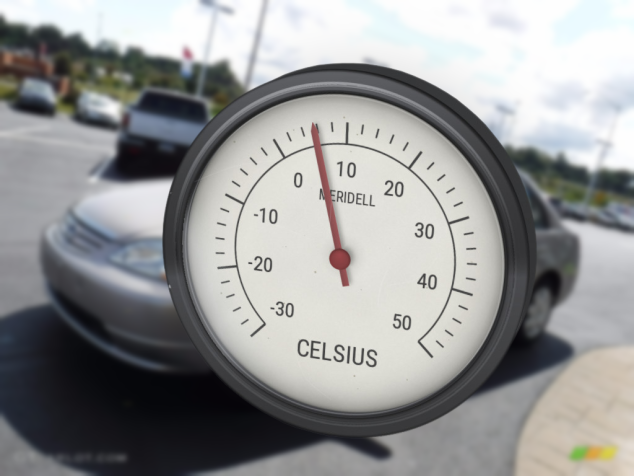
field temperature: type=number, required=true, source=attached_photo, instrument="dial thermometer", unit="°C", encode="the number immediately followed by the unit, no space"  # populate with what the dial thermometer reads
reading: 6°C
